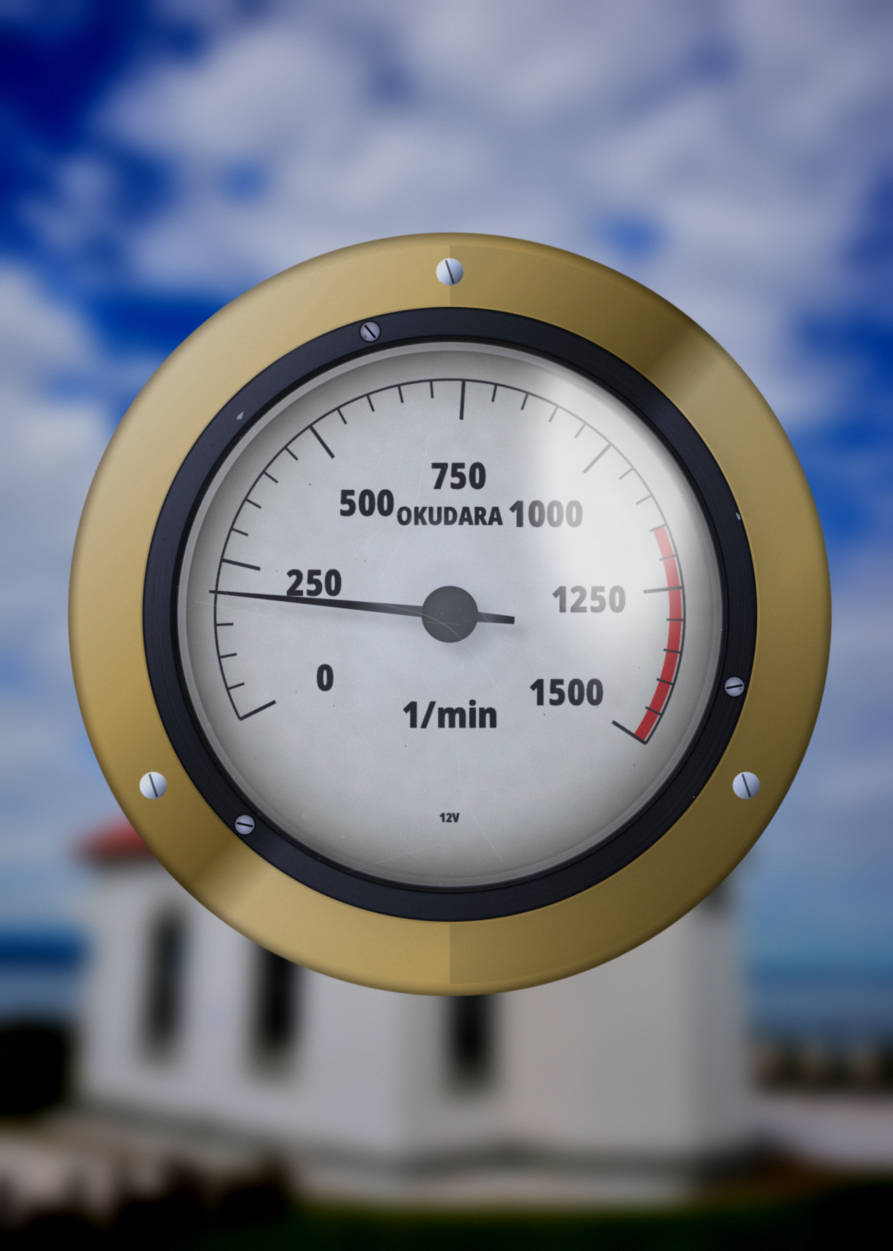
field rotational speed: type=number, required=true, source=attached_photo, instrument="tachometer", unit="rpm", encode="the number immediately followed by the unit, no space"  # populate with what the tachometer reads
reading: 200rpm
